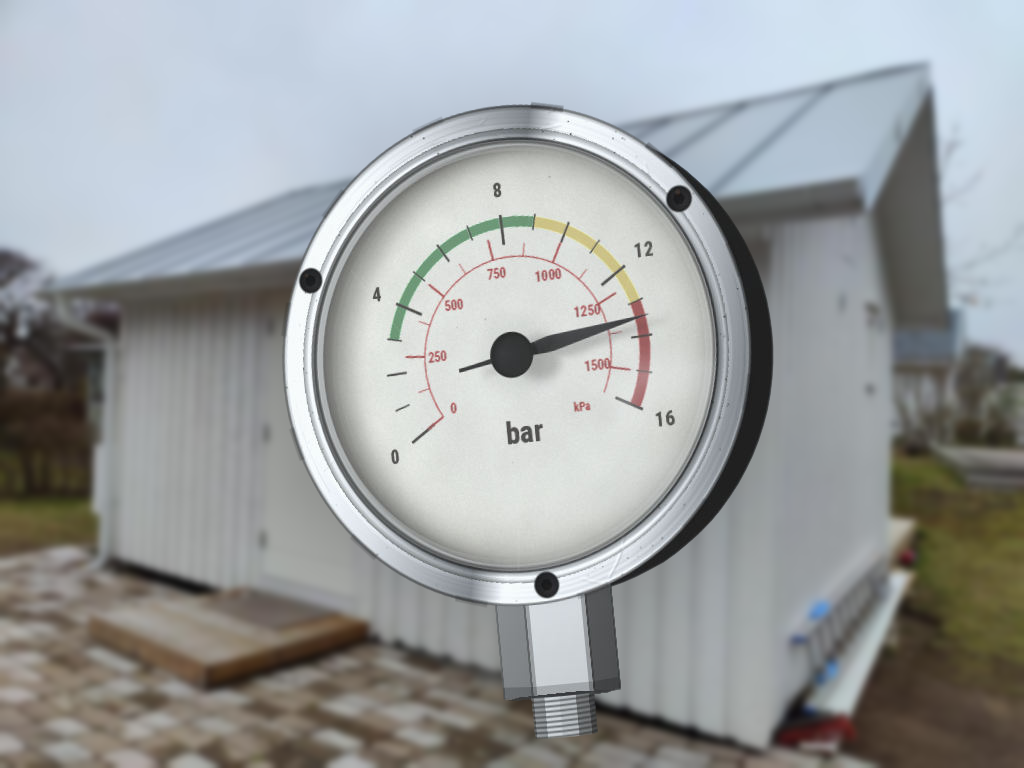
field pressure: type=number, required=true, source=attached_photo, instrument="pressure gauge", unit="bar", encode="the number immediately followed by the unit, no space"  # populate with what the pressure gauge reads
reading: 13.5bar
